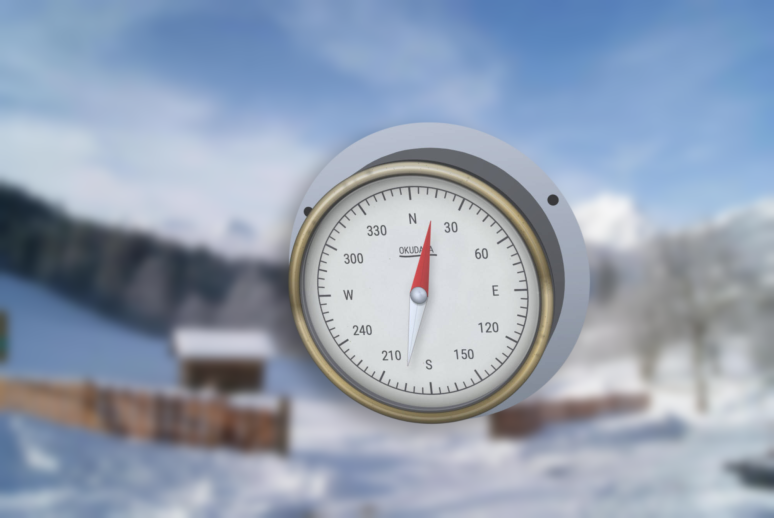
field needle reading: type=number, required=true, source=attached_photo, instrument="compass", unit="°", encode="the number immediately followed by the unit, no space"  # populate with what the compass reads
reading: 15°
